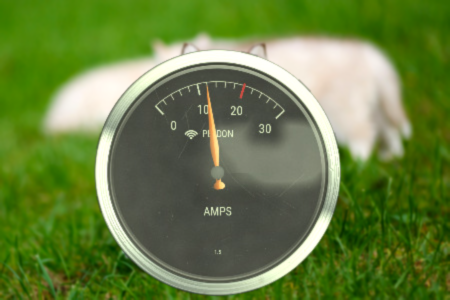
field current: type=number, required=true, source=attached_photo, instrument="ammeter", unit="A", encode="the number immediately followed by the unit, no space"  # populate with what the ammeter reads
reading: 12A
